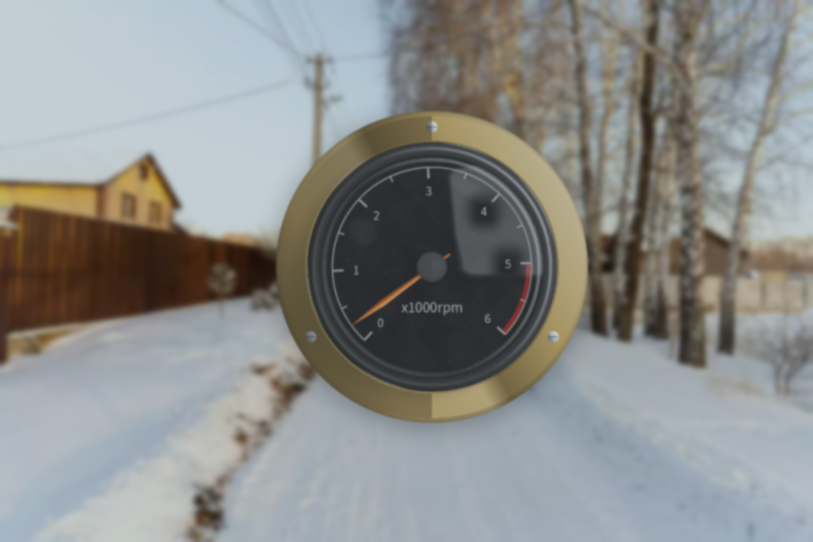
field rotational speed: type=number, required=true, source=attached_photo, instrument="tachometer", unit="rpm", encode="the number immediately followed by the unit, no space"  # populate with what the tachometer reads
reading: 250rpm
